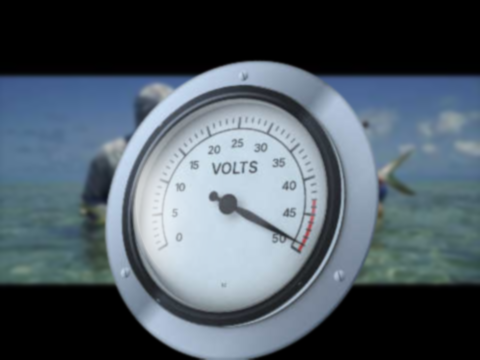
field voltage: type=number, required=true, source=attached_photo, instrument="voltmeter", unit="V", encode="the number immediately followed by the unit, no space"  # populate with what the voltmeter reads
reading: 49V
